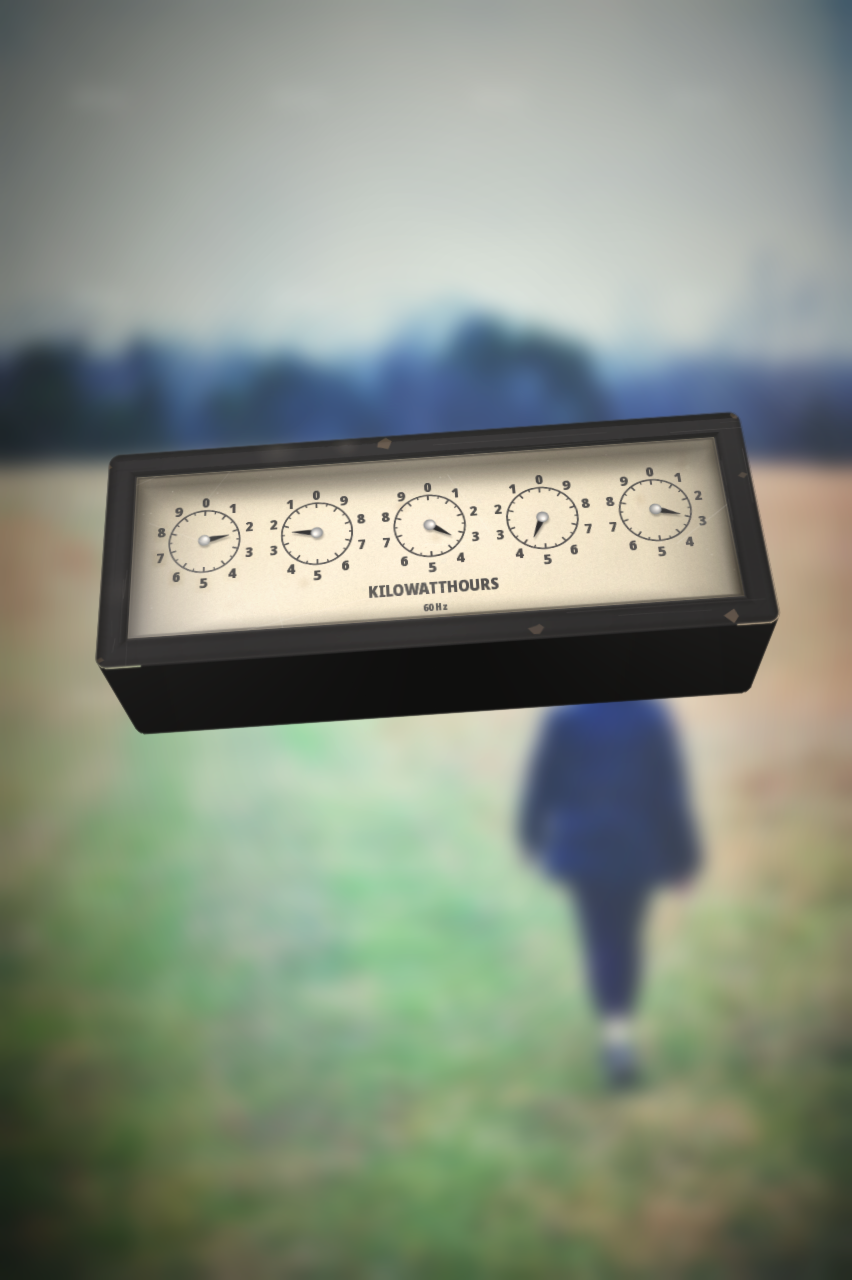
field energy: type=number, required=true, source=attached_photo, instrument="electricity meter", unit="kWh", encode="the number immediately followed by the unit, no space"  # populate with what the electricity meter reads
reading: 22343kWh
